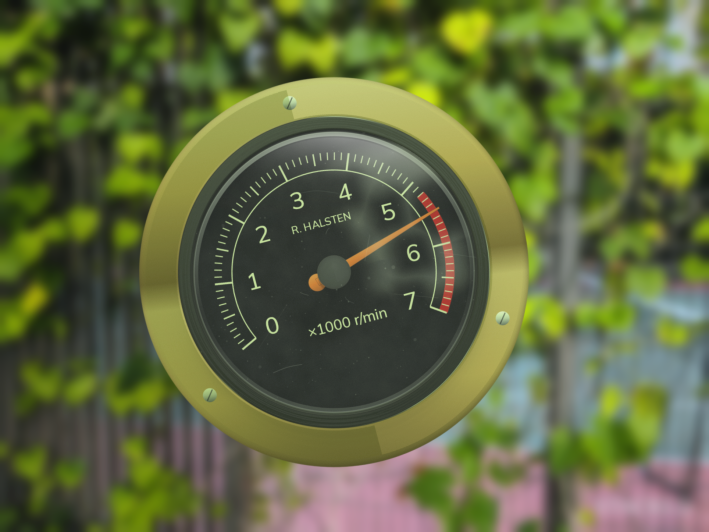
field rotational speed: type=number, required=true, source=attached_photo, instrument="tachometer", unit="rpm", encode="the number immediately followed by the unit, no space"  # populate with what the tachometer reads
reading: 5500rpm
